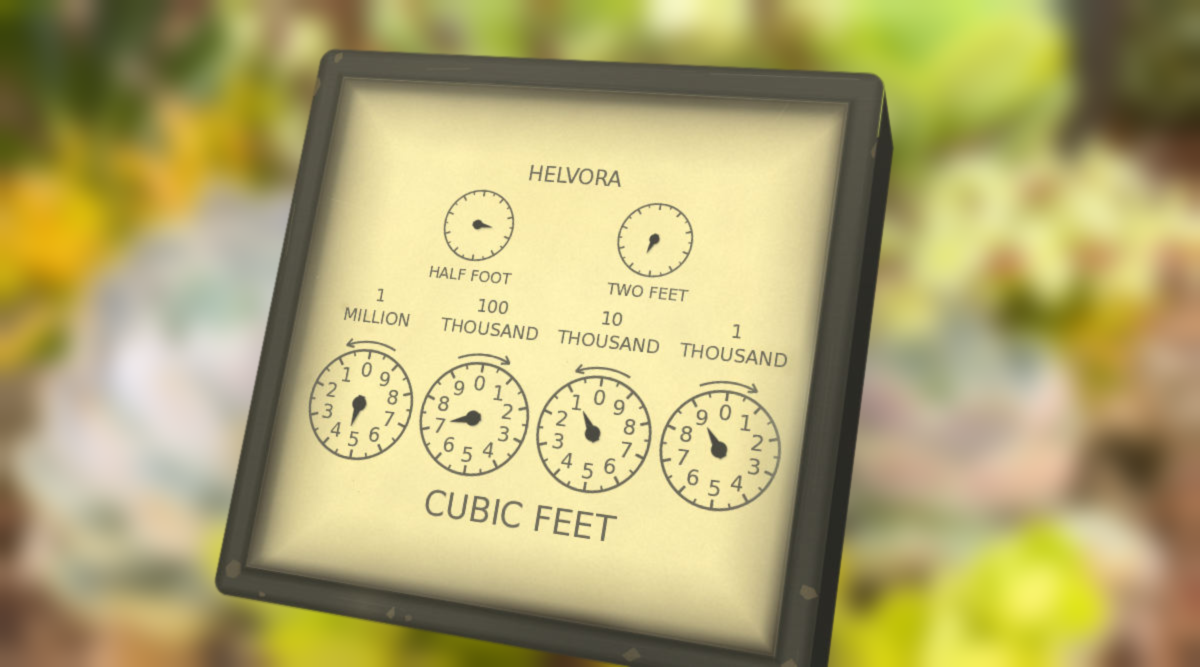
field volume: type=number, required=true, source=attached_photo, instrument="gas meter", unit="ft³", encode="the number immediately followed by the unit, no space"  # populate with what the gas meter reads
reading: 470900ft³
